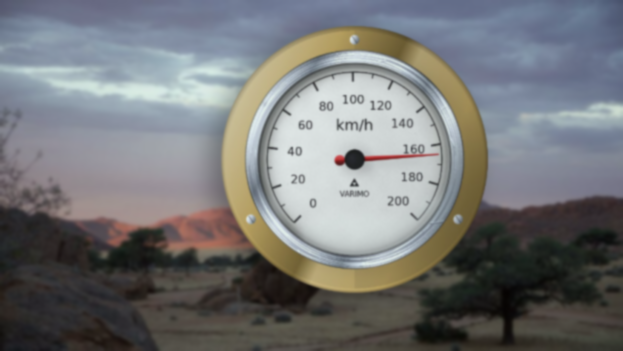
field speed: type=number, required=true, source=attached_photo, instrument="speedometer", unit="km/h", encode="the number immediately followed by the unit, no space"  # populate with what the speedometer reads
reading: 165km/h
